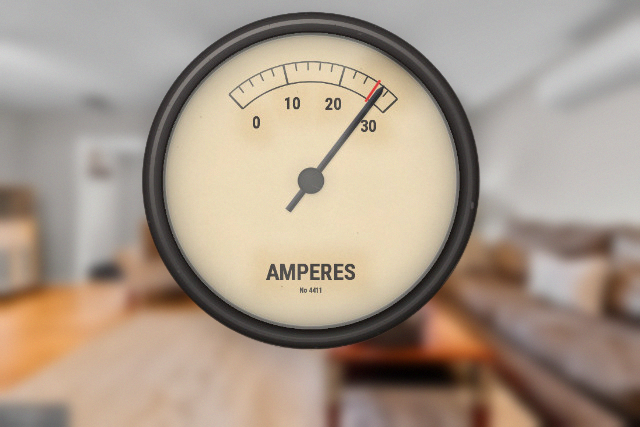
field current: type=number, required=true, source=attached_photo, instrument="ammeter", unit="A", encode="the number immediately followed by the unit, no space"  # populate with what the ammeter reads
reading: 27A
